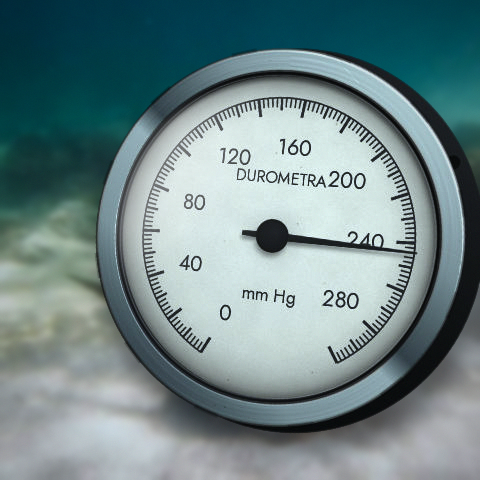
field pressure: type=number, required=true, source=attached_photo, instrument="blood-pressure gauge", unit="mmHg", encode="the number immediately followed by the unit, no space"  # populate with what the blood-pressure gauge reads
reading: 244mmHg
